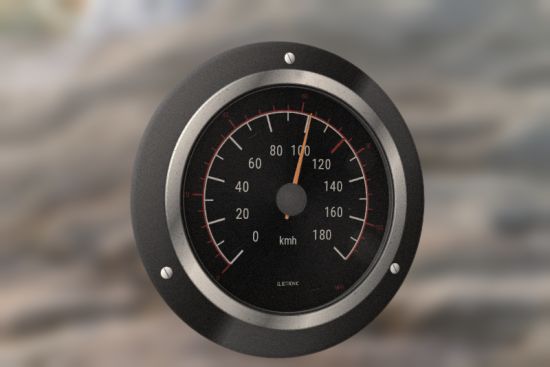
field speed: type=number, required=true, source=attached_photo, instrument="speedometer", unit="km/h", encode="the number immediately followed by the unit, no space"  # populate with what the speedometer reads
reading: 100km/h
